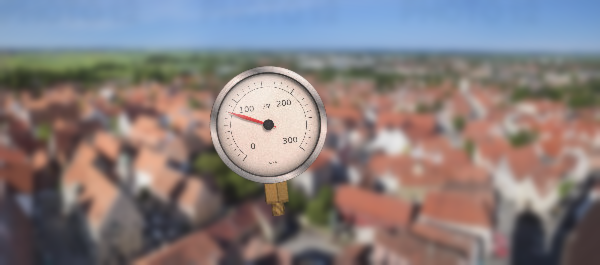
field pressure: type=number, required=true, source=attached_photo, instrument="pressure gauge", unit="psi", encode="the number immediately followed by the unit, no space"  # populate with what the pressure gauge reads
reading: 80psi
